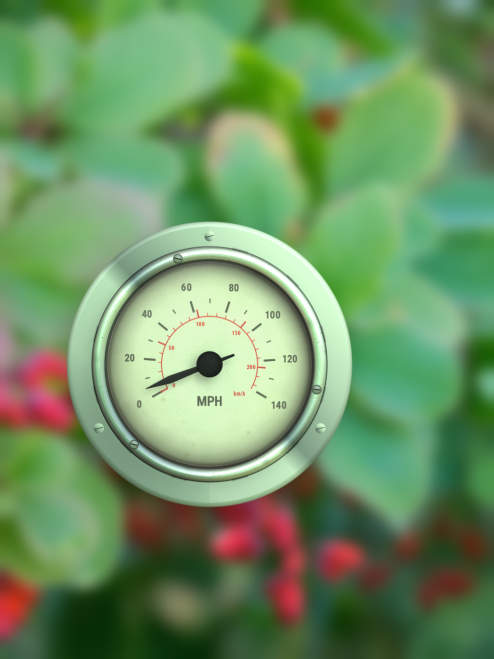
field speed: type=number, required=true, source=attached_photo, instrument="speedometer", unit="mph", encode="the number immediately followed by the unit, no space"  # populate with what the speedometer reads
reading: 5mph
